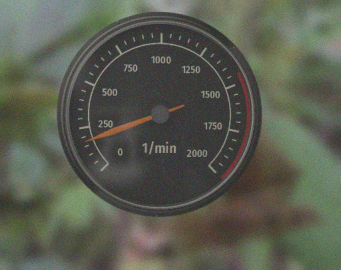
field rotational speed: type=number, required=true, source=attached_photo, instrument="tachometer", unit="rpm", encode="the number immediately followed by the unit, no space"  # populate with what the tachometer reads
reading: 175rpm
